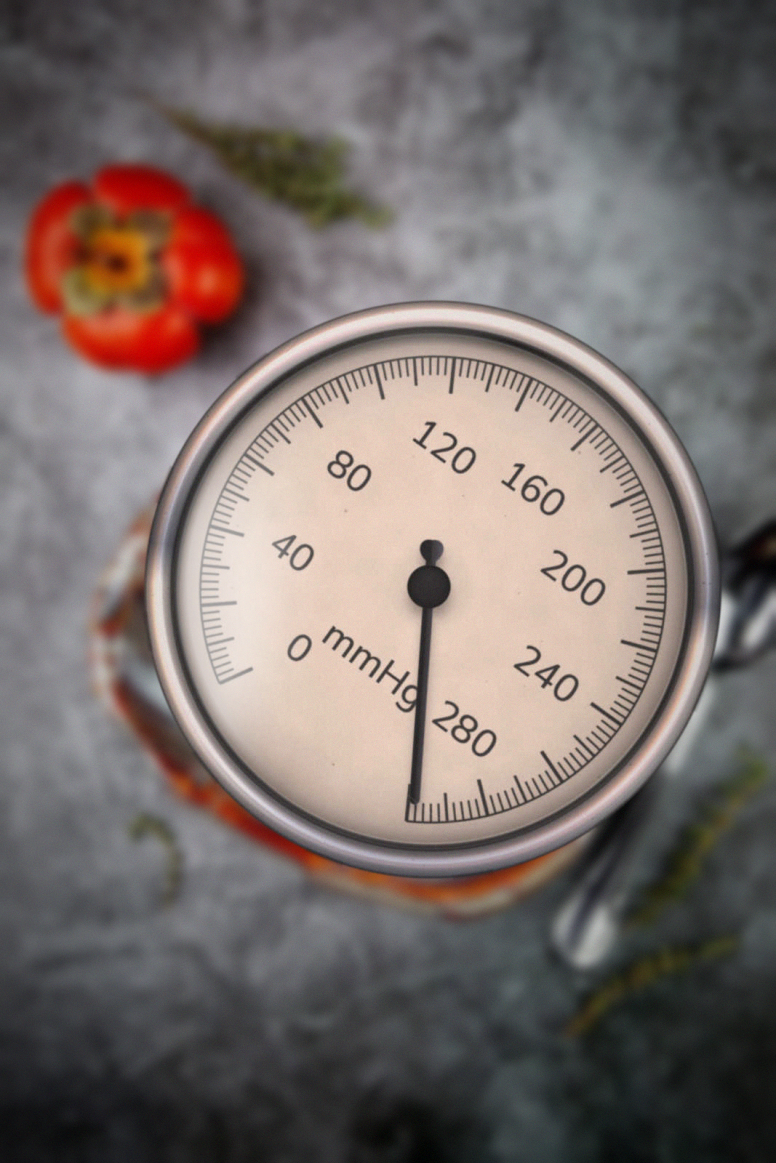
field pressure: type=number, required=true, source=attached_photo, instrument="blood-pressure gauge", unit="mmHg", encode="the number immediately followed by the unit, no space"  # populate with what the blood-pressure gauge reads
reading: 298mmHg
